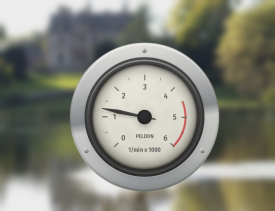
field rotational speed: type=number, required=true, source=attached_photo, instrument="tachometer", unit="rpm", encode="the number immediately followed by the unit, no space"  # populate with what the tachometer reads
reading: 1250rpm
